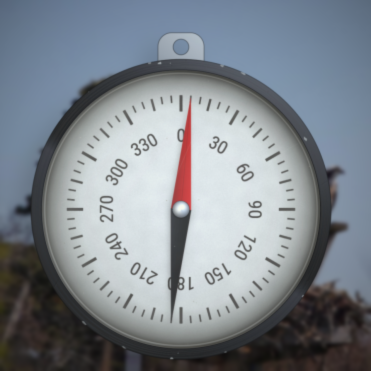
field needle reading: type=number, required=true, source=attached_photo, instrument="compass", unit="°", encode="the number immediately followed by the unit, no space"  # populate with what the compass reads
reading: 5°
